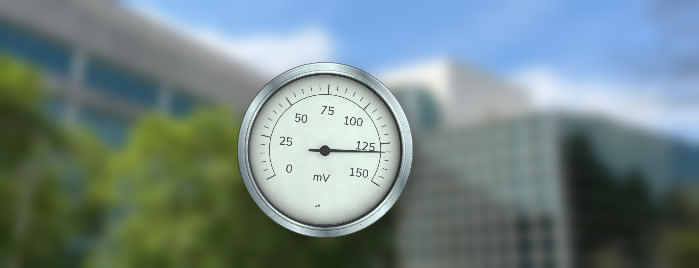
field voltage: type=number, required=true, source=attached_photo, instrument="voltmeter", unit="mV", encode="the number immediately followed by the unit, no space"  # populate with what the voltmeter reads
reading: 130mV
